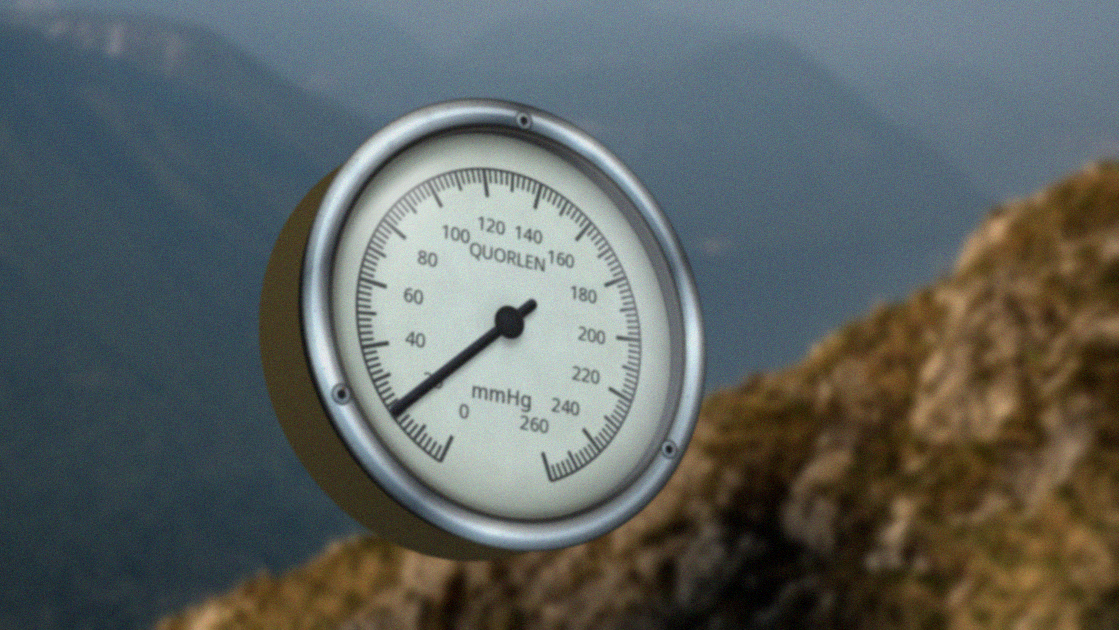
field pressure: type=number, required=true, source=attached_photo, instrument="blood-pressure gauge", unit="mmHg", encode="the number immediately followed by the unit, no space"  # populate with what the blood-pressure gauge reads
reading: 20mmHg
